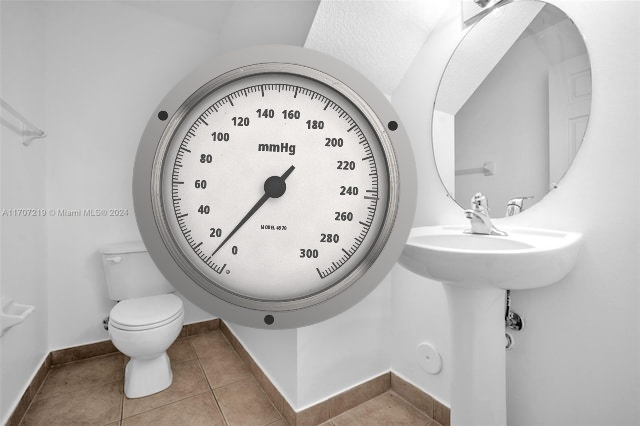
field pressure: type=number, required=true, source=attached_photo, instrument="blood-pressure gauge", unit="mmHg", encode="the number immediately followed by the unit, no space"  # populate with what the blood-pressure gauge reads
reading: 10mmHg
